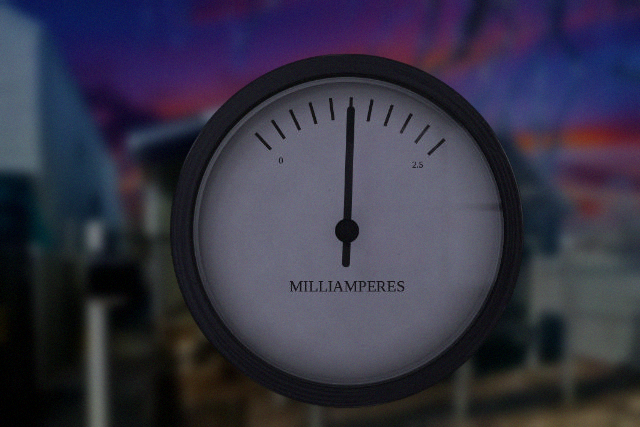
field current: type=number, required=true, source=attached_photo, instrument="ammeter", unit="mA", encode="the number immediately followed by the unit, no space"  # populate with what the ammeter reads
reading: 1.25mA
